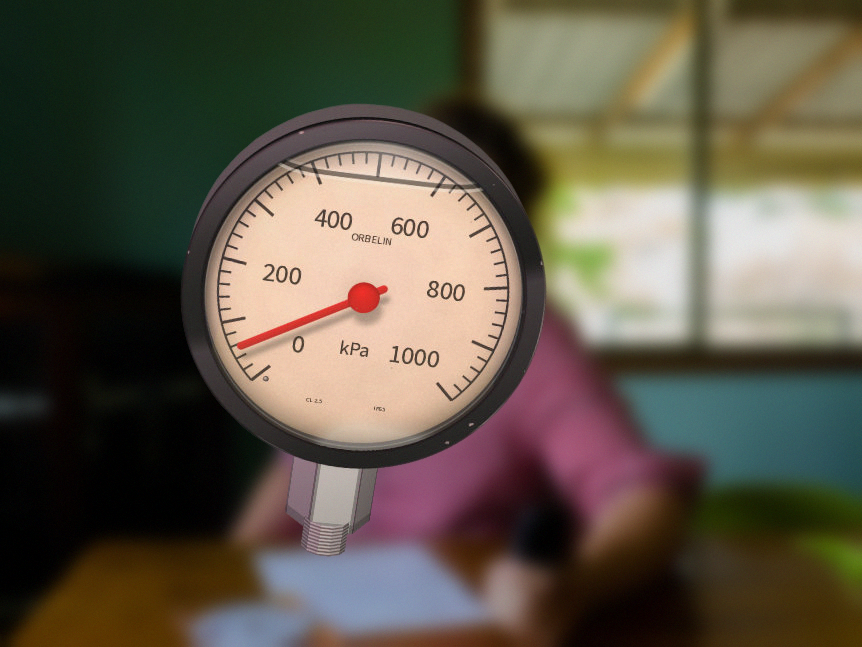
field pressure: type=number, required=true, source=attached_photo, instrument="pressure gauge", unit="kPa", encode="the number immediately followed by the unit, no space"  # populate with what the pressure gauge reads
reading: 60kPa
